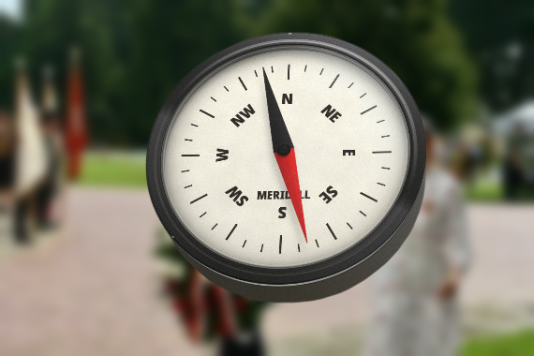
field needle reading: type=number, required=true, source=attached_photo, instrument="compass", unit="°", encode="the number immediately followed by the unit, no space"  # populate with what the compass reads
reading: 165°
